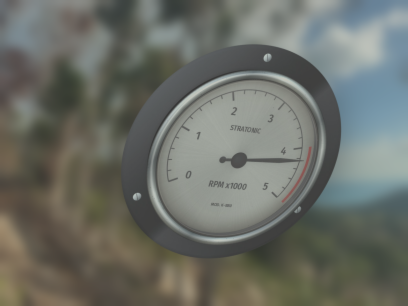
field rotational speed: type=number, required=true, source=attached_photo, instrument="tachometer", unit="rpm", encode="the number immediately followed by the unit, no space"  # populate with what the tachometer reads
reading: 4200rpm
